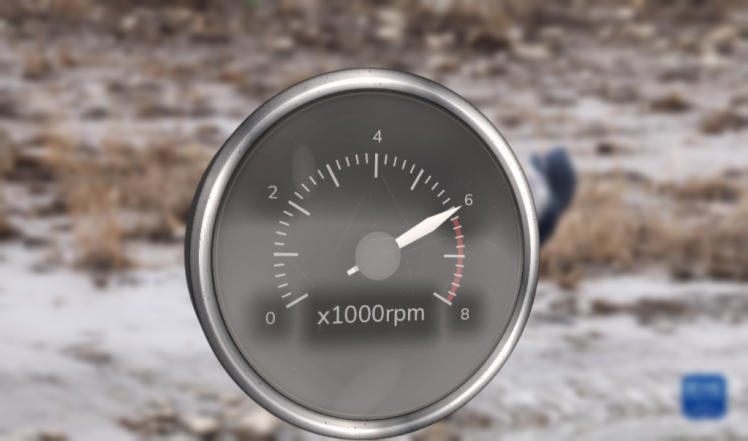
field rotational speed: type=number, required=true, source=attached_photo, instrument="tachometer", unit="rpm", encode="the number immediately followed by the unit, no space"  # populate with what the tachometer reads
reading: 6000rpm
